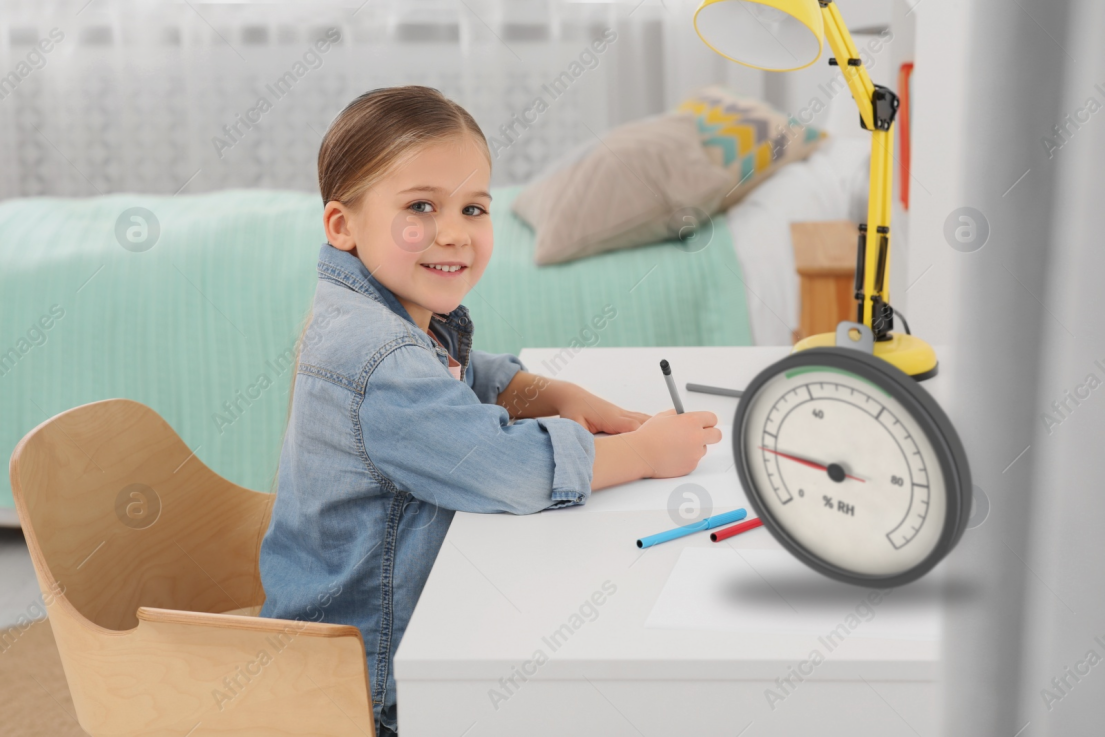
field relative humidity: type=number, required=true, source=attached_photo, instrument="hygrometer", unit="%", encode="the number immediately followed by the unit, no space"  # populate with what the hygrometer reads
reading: 16%
